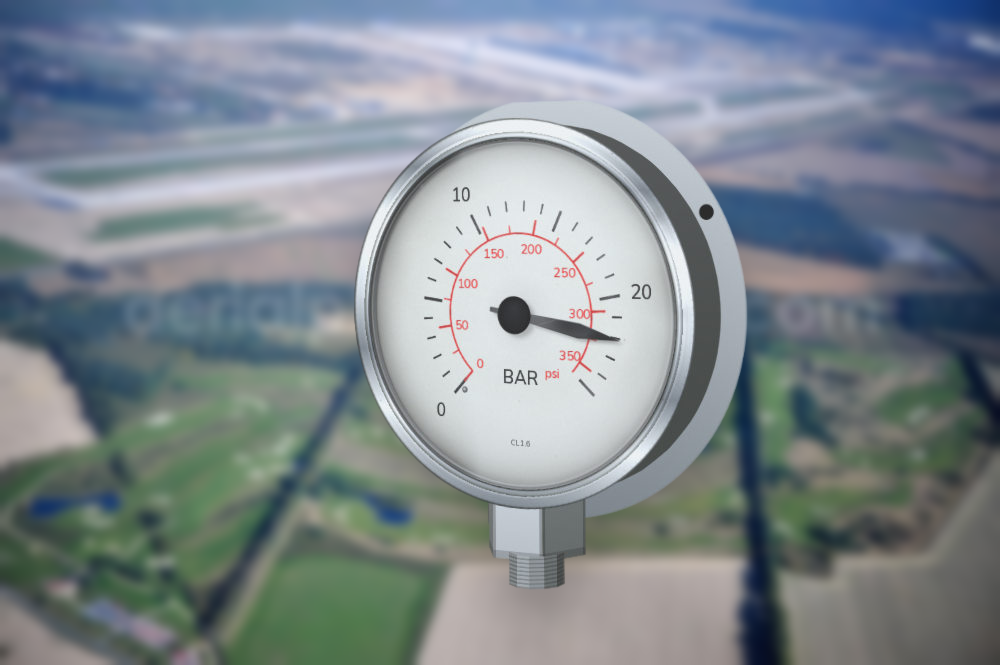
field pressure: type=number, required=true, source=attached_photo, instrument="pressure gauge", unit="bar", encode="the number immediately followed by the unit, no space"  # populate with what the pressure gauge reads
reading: 22bar
